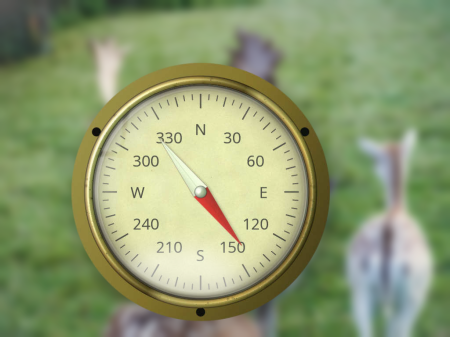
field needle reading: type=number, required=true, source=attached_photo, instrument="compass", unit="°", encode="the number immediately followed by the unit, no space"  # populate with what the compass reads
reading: 142.5°
